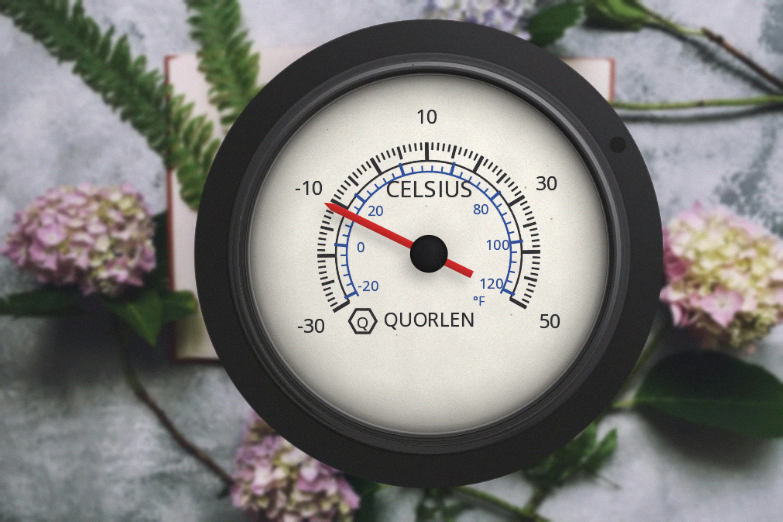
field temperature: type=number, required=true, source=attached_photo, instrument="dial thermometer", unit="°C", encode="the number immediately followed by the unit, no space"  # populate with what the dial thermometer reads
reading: -11°C
